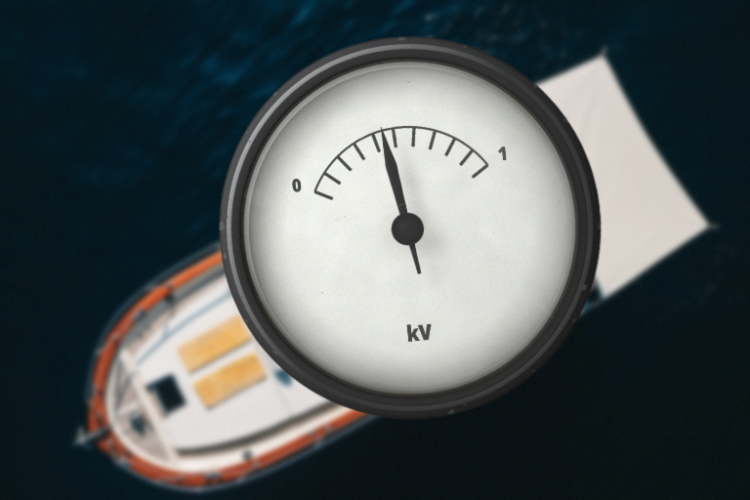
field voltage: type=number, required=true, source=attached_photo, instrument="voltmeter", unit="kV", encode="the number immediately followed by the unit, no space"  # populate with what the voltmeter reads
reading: 0.45kV
